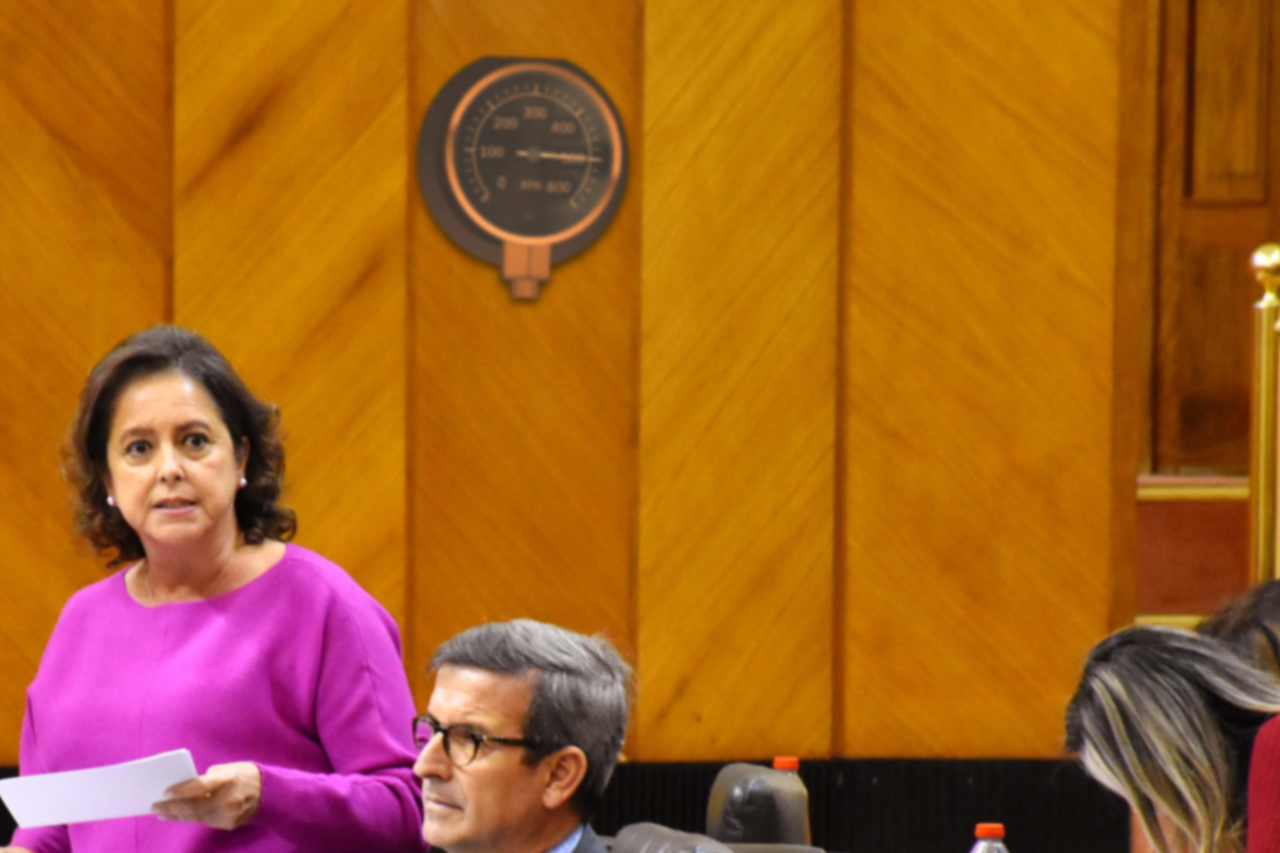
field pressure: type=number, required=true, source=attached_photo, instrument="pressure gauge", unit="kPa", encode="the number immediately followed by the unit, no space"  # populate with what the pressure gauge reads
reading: 500kPa
